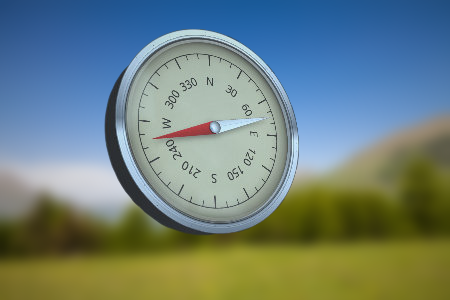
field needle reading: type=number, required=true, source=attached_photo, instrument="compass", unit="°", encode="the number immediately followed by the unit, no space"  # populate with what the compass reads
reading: 255°
